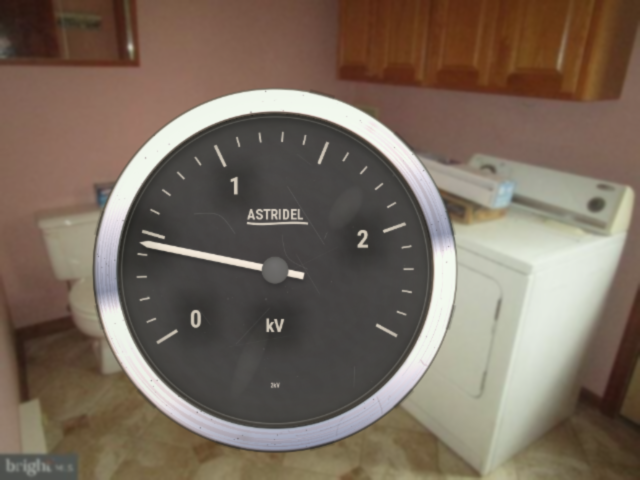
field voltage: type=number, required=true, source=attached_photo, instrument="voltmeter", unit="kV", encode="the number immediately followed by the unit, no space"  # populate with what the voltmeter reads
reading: 0.45kV
